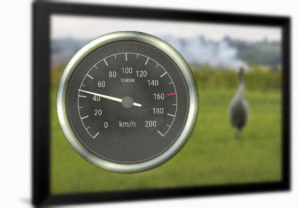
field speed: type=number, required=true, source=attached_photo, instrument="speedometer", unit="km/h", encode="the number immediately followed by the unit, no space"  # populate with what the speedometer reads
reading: 45km/h
